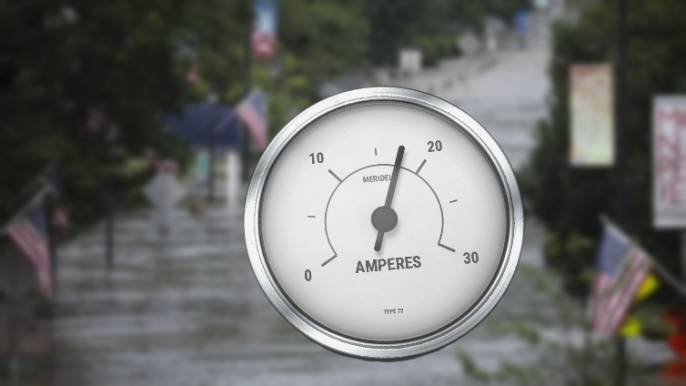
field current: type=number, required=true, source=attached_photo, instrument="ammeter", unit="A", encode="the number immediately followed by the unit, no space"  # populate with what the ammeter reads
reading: 17.5A
